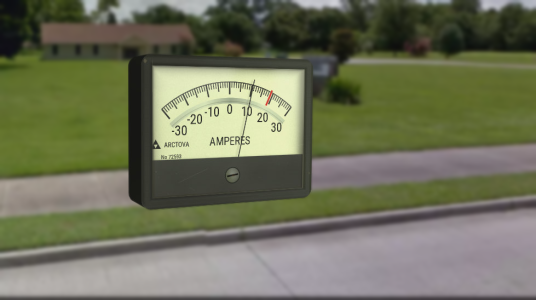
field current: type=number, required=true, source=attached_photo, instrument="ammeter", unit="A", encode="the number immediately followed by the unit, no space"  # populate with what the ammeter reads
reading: 10A
